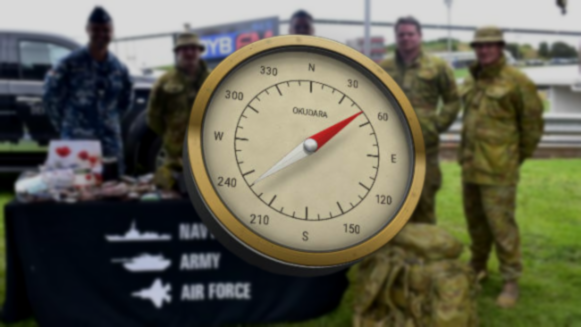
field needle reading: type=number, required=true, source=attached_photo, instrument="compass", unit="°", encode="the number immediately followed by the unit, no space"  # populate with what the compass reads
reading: 50°
